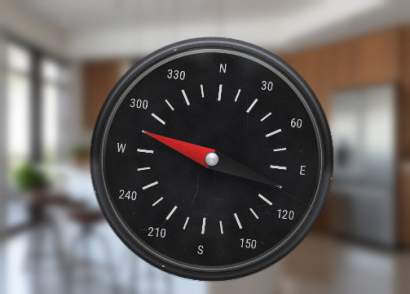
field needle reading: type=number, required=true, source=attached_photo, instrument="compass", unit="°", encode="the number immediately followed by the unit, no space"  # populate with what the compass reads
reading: 285°
